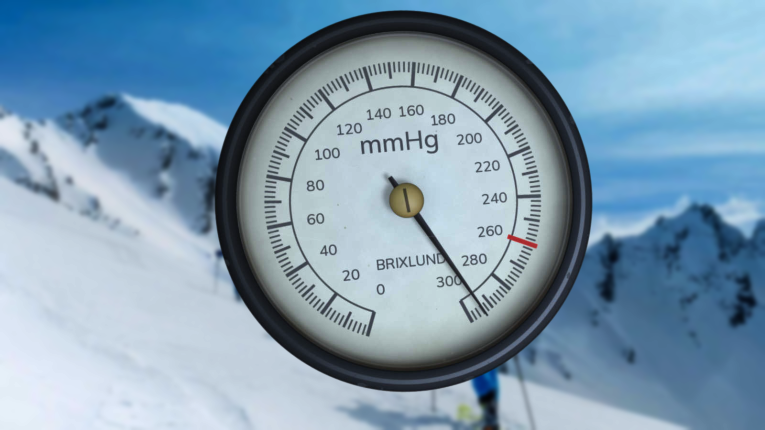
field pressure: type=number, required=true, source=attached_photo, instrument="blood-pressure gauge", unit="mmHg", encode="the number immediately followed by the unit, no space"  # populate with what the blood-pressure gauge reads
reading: 294mmHg
